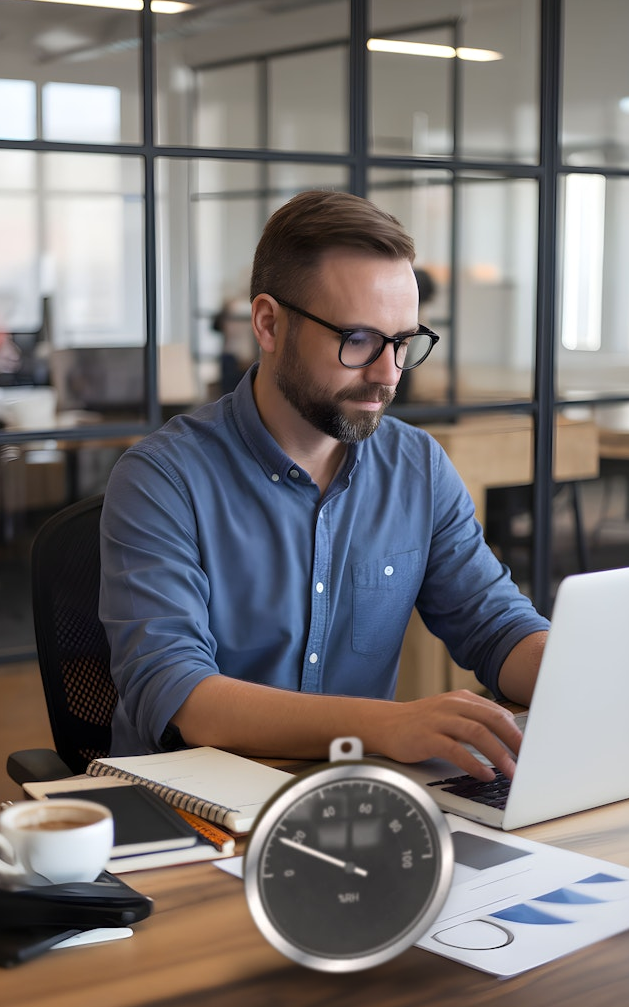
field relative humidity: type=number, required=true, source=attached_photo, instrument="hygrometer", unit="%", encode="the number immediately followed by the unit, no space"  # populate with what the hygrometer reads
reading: 16%
